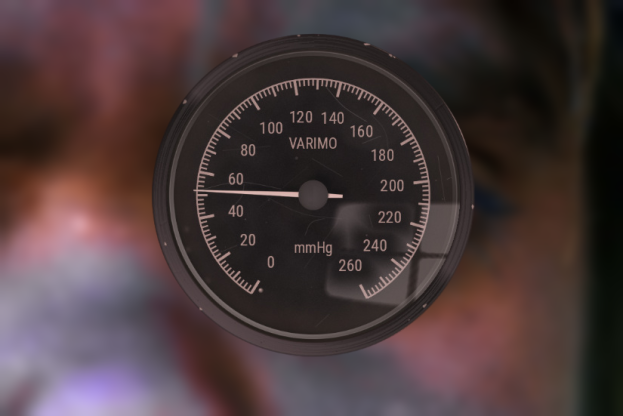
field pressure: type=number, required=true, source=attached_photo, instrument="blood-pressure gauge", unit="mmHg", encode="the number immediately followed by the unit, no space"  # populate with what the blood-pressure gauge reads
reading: 52mmHg
